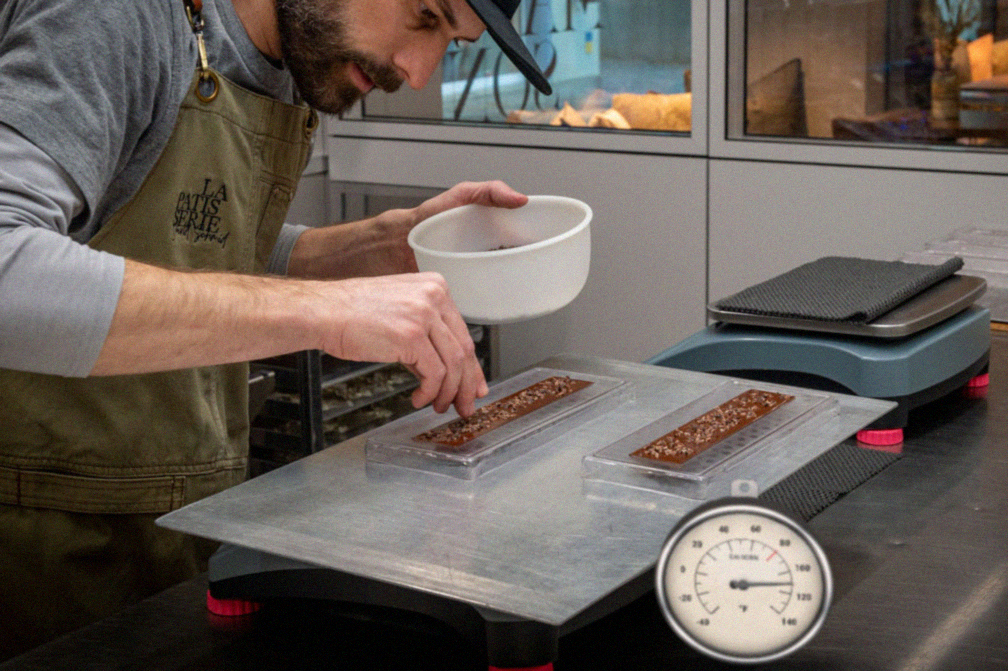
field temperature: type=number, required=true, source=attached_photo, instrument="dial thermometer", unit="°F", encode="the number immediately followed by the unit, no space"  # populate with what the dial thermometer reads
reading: 110°F
